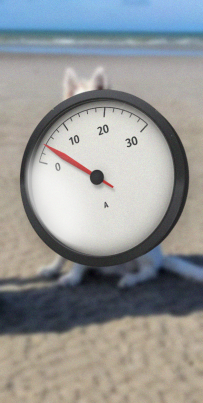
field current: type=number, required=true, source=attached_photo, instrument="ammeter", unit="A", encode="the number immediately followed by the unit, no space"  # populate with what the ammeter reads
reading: 4A
